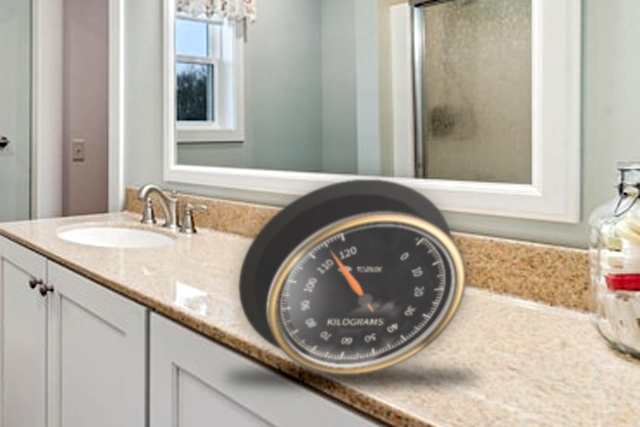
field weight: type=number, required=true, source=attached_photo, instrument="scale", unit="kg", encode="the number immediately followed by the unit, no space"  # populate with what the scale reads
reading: 115kg
